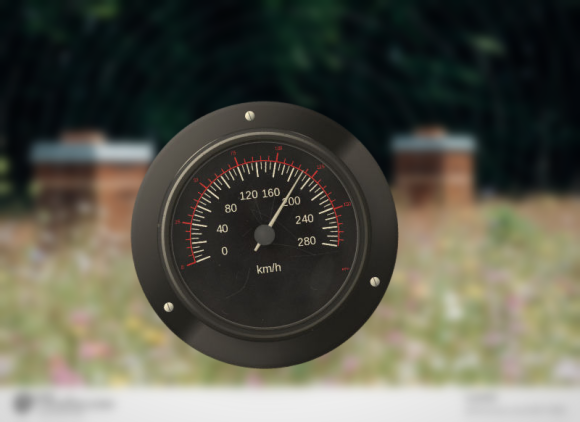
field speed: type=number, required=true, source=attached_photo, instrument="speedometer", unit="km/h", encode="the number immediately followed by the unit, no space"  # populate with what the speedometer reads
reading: 190km/h
